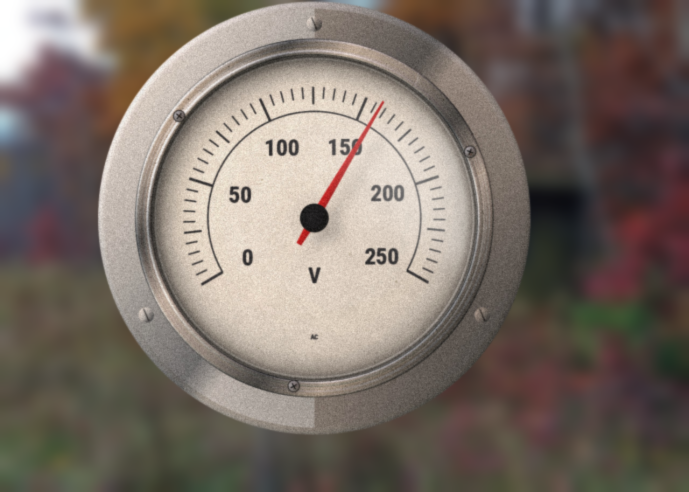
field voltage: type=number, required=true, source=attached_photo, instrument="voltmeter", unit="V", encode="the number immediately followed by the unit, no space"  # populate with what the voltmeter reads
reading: 157.5V
